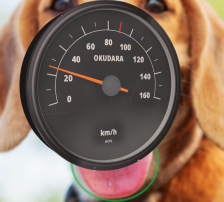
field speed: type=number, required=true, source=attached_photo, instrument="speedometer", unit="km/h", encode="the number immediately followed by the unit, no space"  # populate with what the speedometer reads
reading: 25km/h
